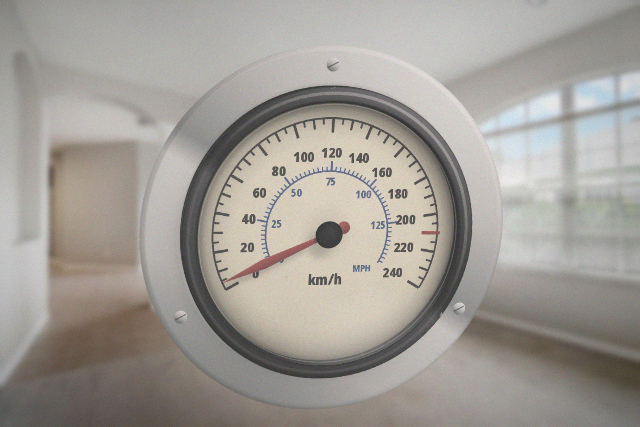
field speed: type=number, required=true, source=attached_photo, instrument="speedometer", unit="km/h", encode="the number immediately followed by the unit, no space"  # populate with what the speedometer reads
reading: 5km/h
